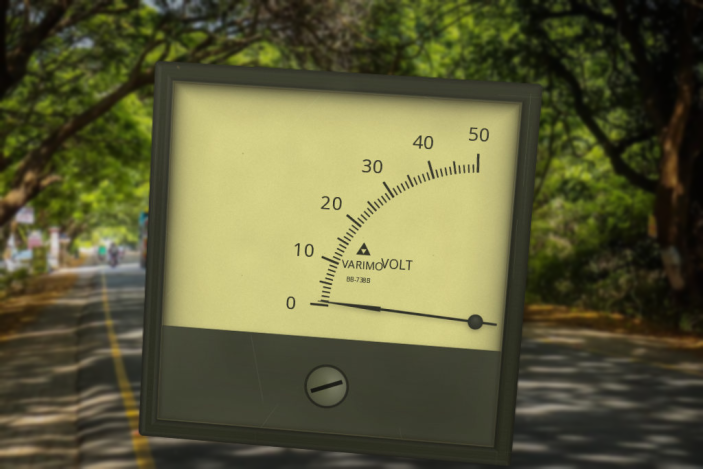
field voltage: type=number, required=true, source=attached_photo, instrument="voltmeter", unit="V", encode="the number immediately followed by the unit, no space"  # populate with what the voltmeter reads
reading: 1V
